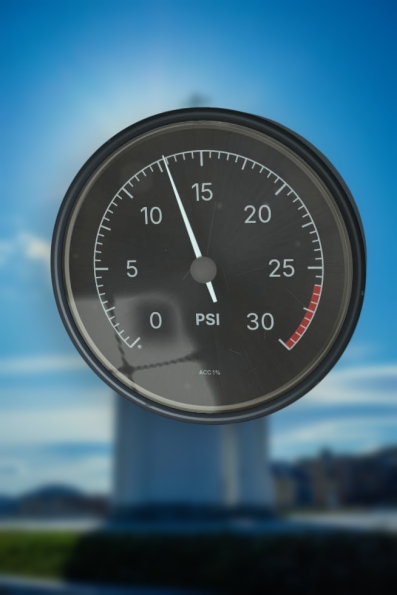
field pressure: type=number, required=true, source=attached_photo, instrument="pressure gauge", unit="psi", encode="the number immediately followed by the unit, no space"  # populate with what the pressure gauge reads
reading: 13psi
